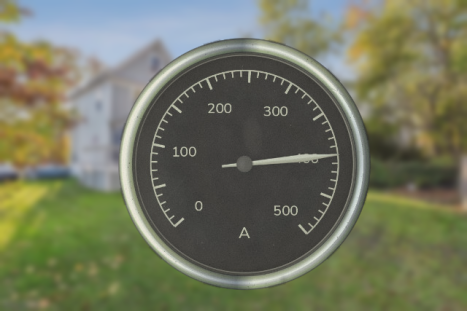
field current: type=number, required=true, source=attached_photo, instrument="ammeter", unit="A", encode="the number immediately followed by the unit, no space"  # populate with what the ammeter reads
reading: 400A
